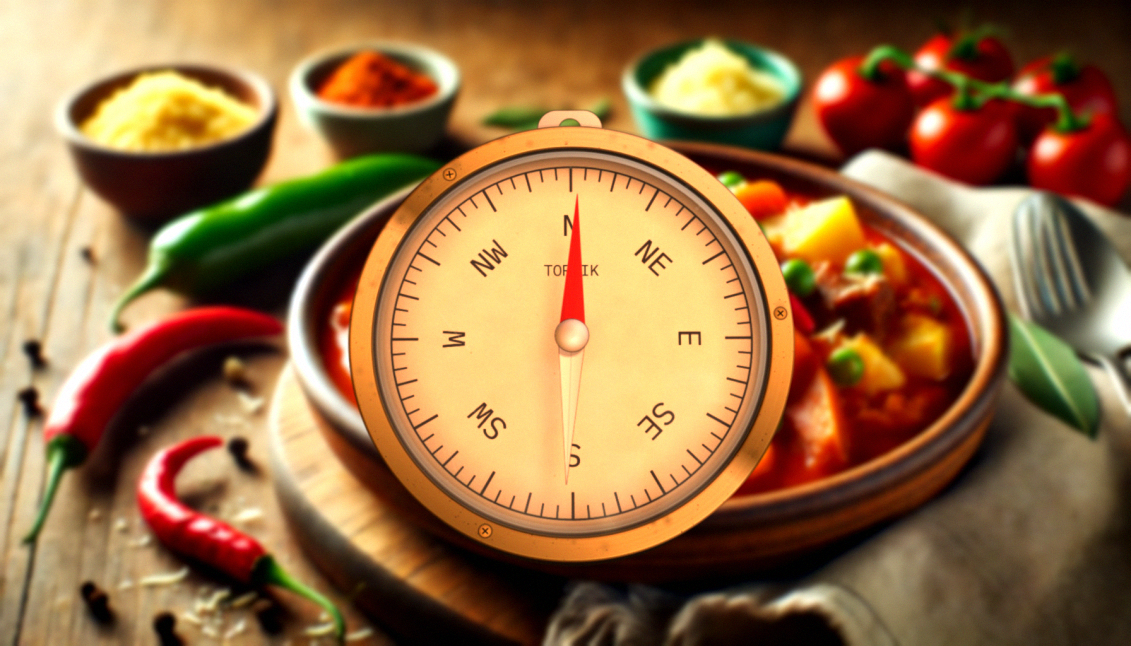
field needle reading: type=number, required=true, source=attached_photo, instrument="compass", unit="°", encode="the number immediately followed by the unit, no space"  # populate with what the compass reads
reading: 2.5°
